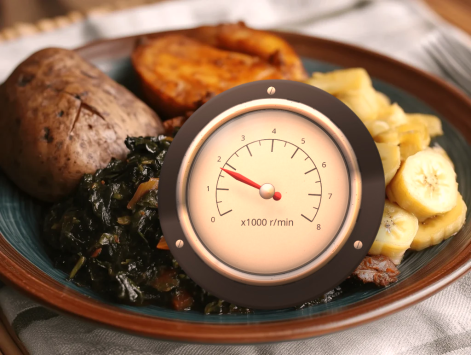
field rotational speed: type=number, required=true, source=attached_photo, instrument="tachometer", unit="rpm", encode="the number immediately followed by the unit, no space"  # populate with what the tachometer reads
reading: 1750rpm
